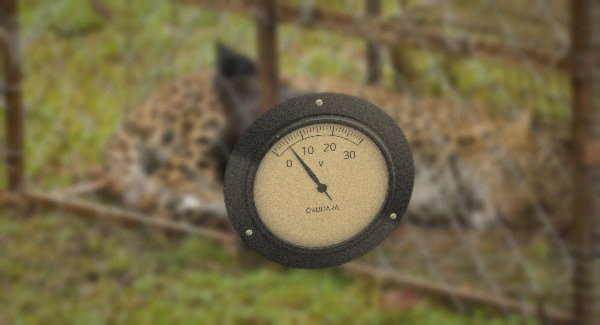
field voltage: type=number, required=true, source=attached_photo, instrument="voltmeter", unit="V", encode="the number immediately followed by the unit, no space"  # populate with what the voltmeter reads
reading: 5V
